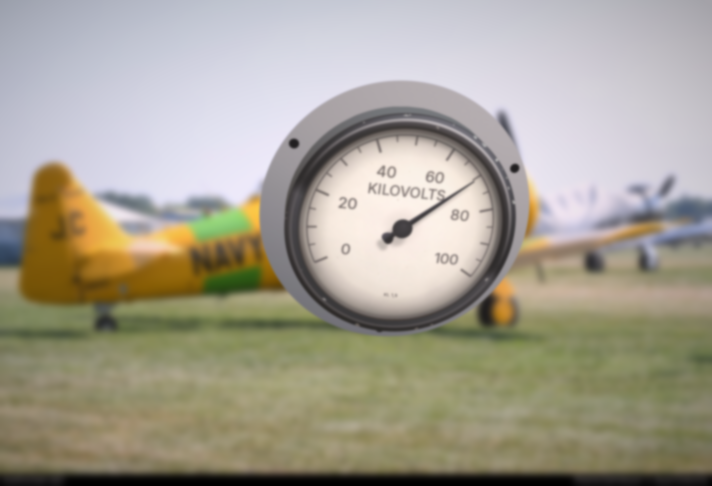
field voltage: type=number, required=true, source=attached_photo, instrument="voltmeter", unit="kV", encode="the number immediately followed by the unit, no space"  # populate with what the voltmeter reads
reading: 70kV
